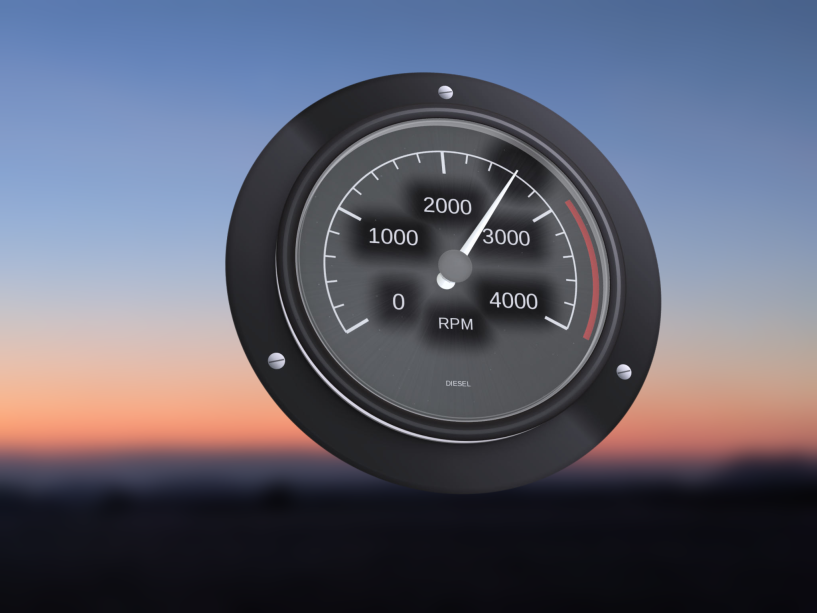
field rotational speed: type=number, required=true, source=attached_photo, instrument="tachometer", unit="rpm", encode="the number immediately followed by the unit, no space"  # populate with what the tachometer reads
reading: 2600rpm
